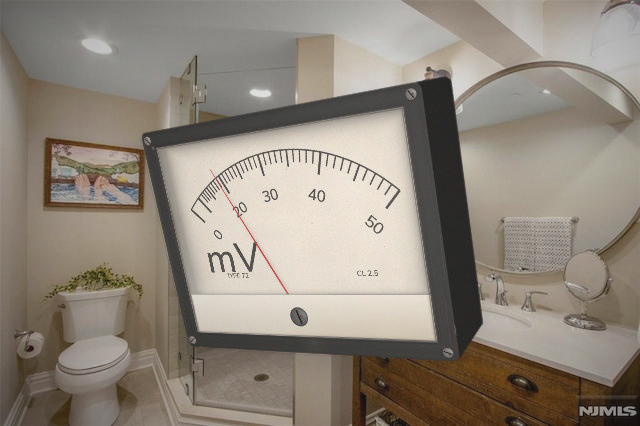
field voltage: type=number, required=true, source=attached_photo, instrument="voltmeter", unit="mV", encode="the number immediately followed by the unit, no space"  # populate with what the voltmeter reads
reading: 20mV
